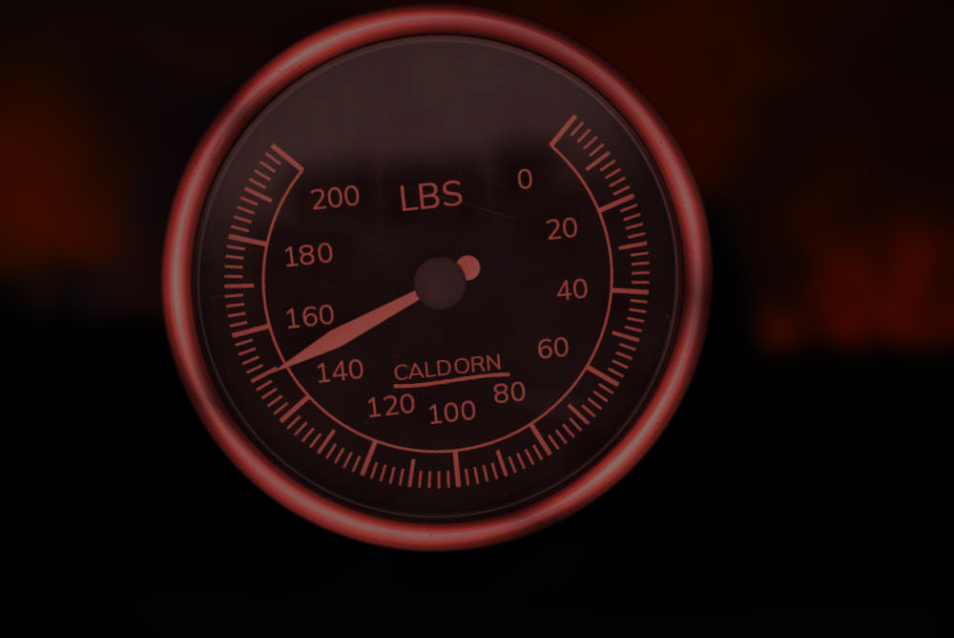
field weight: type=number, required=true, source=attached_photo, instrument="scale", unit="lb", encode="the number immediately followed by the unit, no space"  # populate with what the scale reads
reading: 150lb
